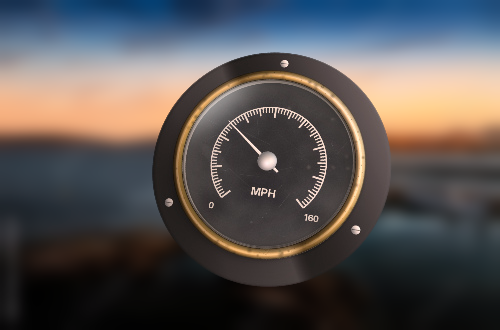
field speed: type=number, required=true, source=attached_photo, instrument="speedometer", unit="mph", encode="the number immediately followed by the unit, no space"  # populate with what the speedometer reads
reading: 50mph
